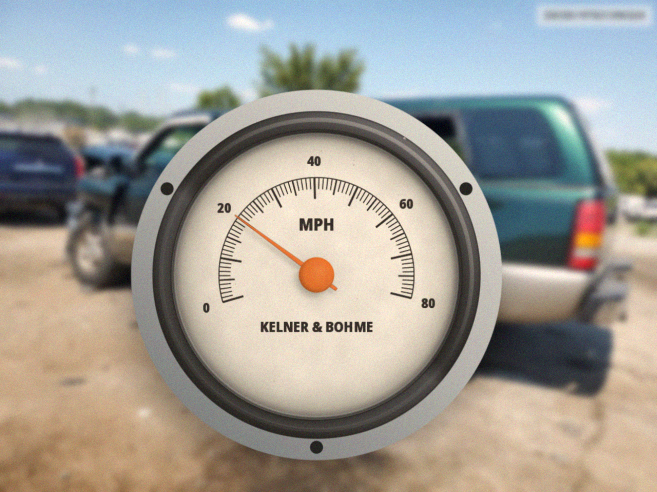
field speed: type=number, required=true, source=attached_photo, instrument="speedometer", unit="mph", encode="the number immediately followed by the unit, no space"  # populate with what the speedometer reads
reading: 20mph
